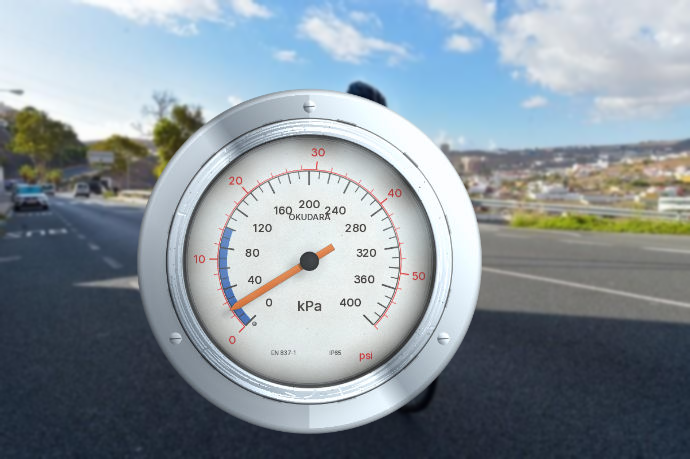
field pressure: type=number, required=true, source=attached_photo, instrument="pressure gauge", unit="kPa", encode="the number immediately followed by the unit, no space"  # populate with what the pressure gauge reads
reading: 20kPa
